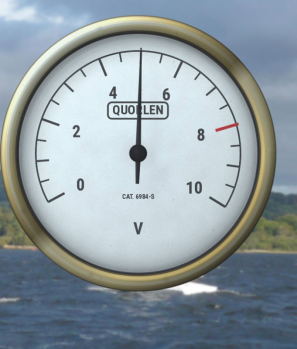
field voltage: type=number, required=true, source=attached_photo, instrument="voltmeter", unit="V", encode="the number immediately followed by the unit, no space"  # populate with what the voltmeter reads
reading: 5V
